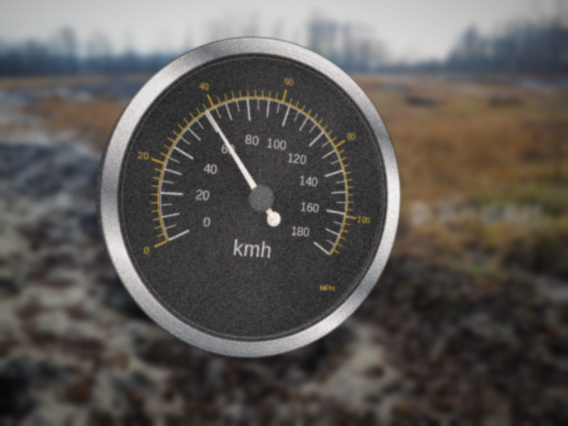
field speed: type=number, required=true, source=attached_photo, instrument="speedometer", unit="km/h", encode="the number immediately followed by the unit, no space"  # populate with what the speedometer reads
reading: 60km/h
